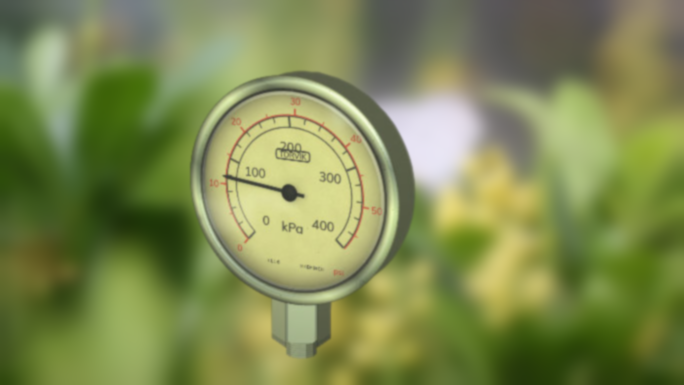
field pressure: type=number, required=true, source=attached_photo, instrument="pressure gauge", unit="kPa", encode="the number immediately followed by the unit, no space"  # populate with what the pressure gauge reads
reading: 80kPa
